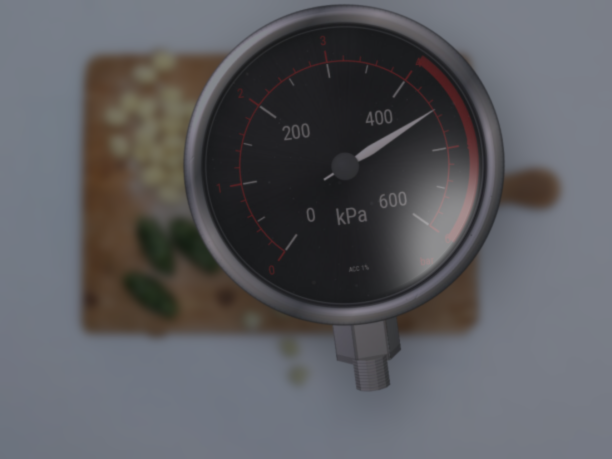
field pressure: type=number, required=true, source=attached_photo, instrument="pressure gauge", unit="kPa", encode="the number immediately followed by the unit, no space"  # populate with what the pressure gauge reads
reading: 450kPa
